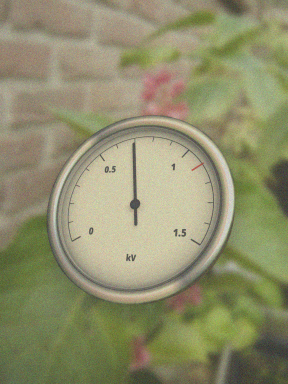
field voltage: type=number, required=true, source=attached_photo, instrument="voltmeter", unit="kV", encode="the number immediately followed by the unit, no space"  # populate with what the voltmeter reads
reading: 0.7kV
